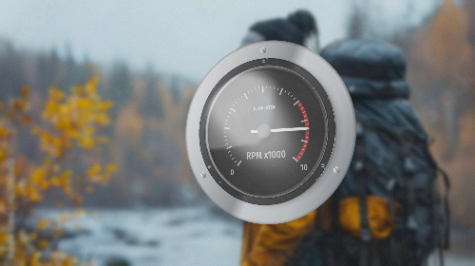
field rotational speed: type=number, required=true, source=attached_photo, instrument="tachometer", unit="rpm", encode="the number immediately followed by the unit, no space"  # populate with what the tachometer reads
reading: 8400rpm
